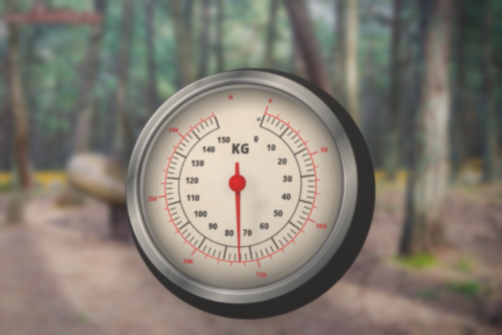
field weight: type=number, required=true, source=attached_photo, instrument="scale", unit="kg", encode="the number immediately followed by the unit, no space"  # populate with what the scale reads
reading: 74kg
